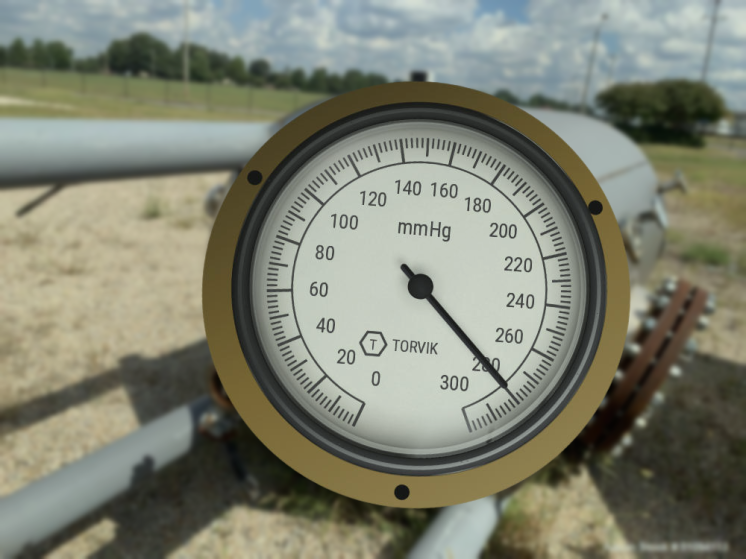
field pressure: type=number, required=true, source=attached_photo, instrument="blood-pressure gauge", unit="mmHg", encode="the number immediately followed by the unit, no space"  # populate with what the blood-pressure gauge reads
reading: 280mmHg
